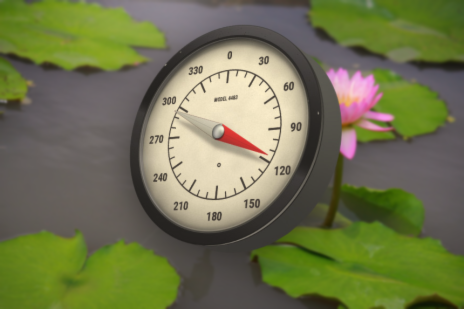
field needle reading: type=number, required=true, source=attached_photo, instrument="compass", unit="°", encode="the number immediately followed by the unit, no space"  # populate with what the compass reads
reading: 115°
